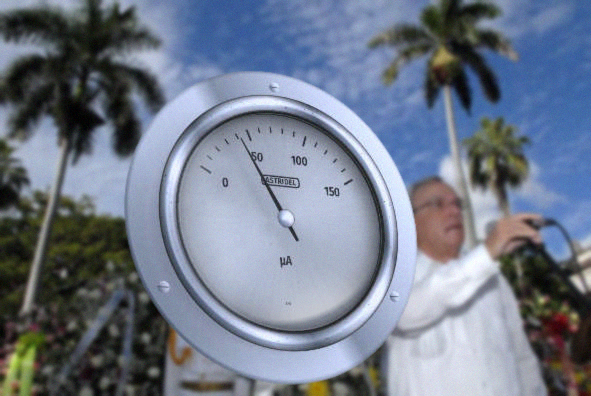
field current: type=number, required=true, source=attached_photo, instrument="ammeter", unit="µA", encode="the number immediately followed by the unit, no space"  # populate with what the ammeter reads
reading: 40µA
